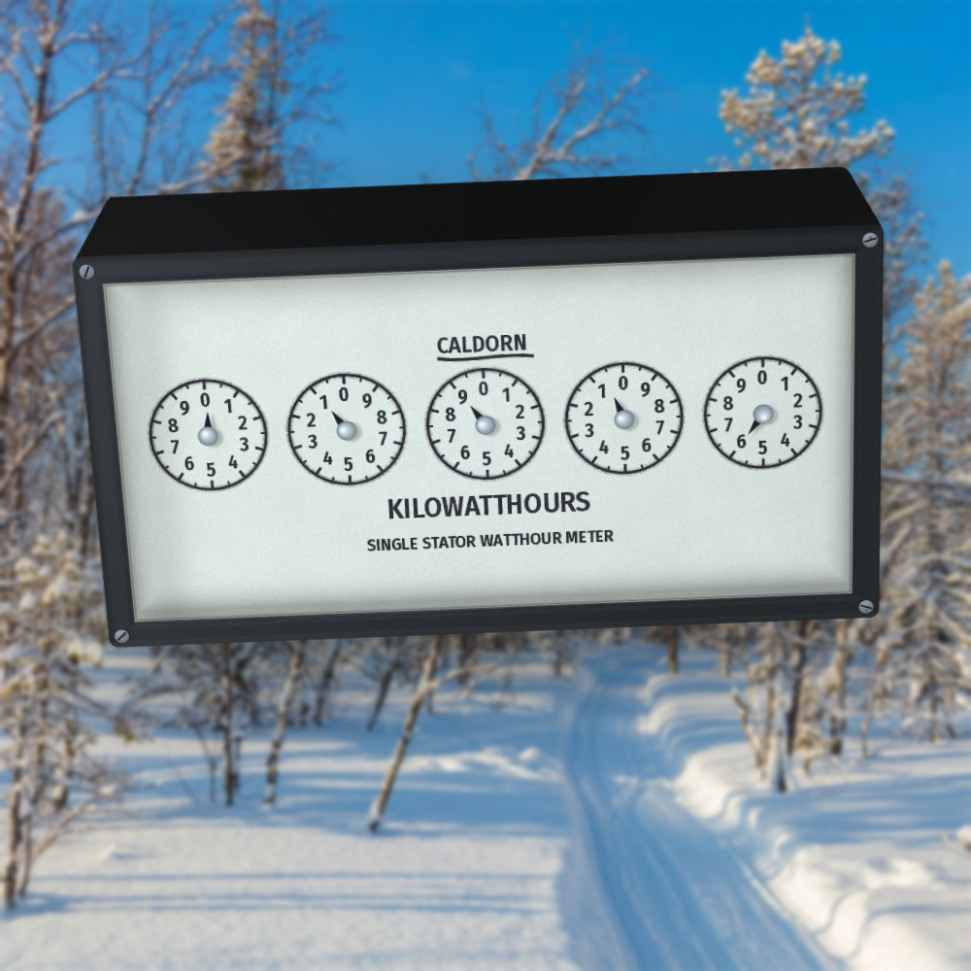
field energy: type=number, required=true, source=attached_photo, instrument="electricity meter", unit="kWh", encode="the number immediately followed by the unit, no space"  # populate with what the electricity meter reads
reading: 906kWh
